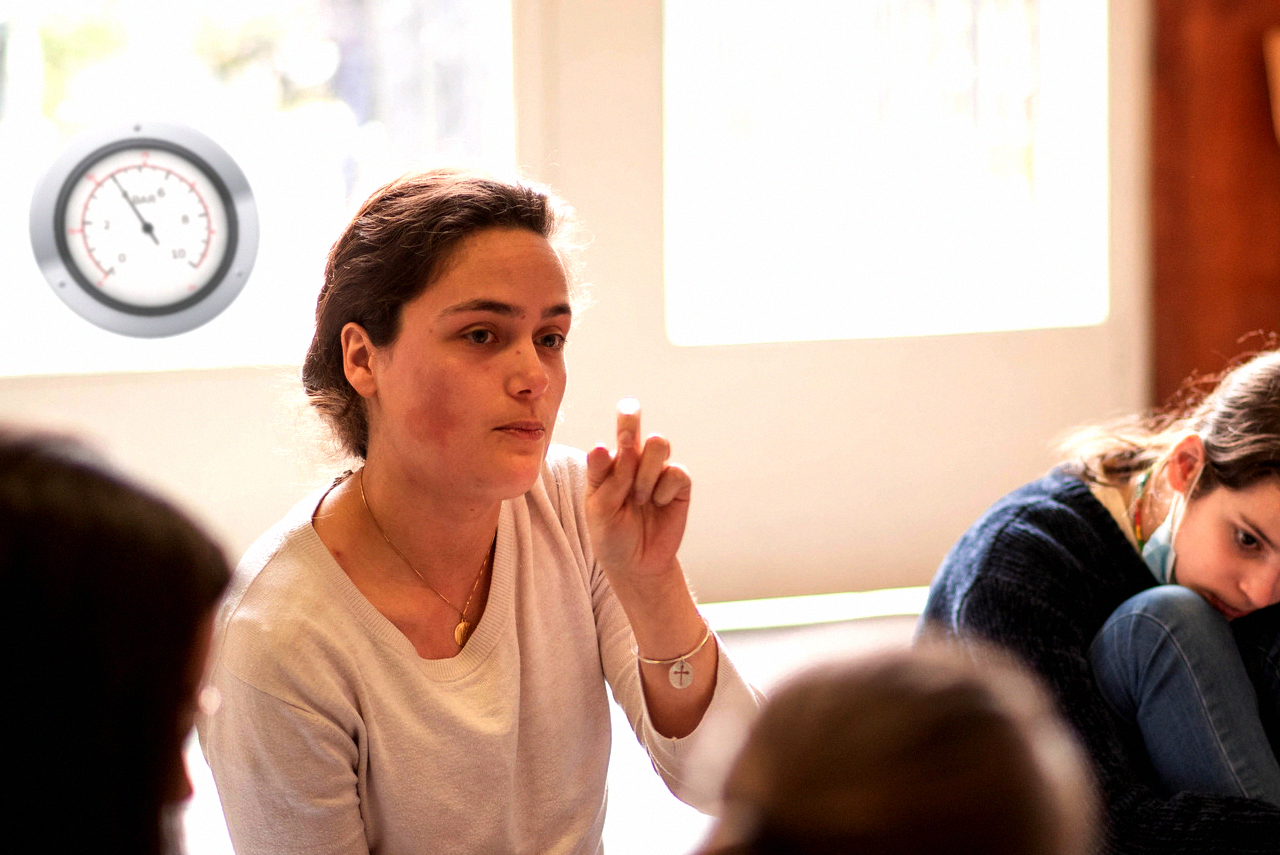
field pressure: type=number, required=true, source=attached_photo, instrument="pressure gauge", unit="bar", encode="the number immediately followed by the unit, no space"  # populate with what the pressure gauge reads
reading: 4bar
